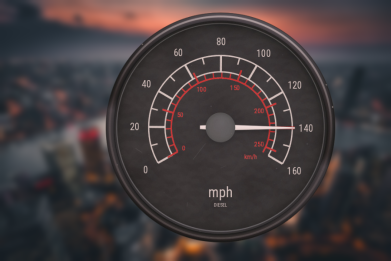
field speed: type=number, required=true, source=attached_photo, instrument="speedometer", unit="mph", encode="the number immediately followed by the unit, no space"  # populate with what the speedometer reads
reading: 140mph
